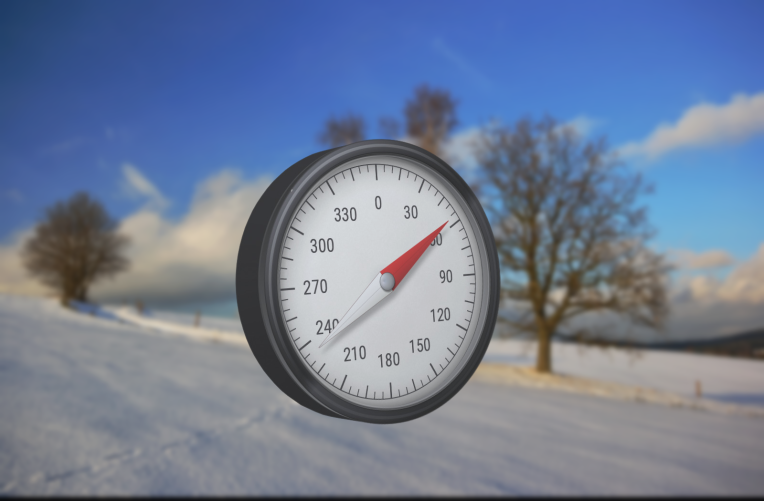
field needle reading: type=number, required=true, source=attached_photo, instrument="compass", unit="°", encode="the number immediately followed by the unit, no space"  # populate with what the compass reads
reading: 55°
